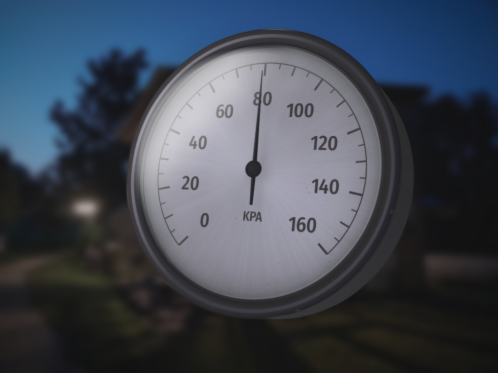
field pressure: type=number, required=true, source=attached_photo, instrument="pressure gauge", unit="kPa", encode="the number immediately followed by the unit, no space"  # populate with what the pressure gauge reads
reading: 80kPa
